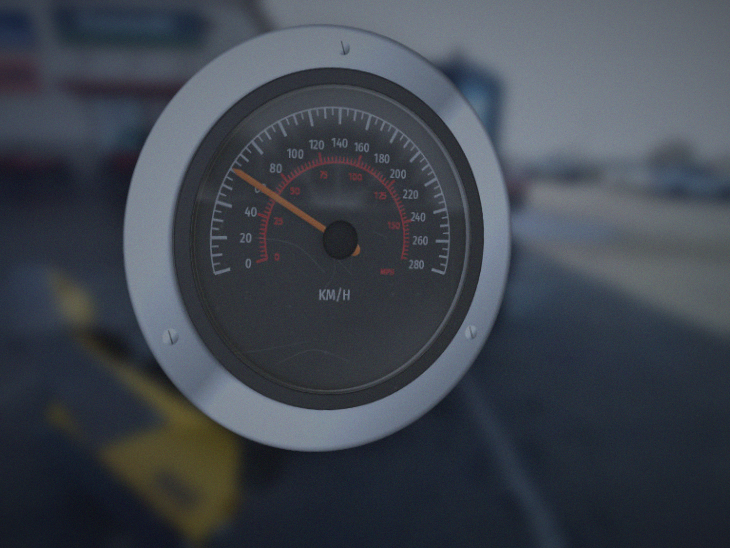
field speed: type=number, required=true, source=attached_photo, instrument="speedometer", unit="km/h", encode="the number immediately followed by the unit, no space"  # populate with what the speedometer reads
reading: 60km/h
